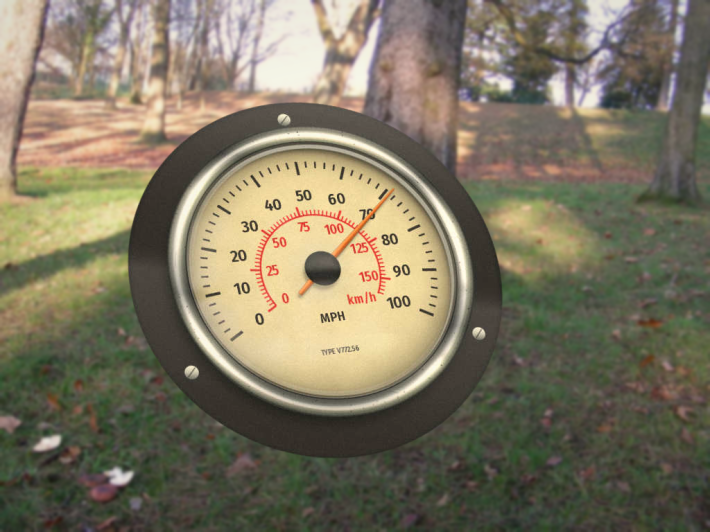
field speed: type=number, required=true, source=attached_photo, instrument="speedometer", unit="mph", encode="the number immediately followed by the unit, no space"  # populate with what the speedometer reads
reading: 71mph
